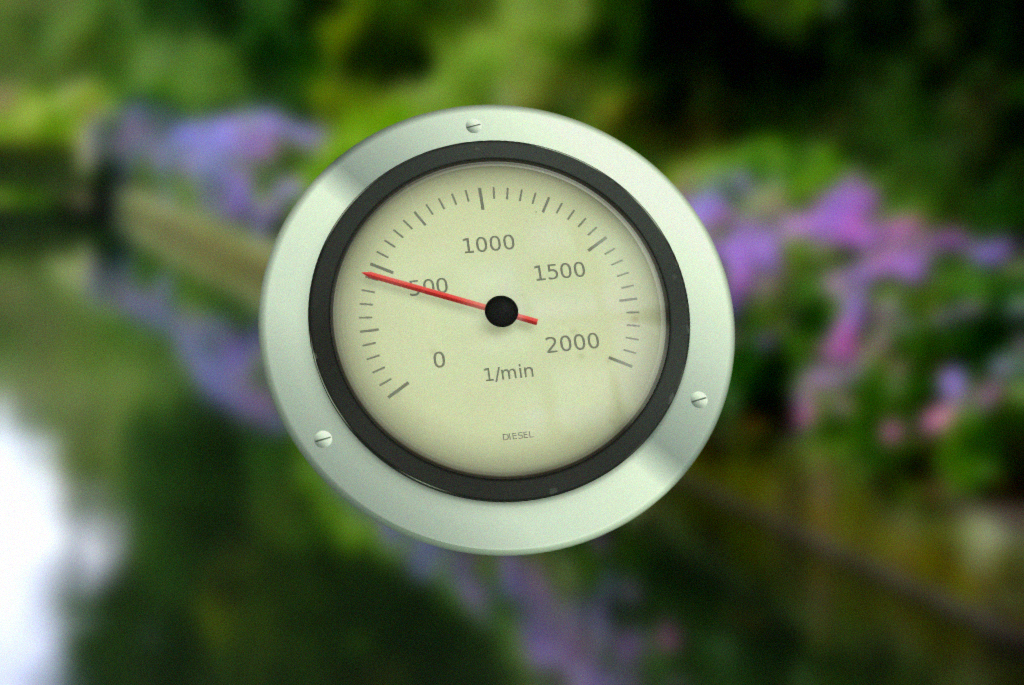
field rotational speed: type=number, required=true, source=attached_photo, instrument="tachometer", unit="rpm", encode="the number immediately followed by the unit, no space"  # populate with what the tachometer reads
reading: 450rpm
